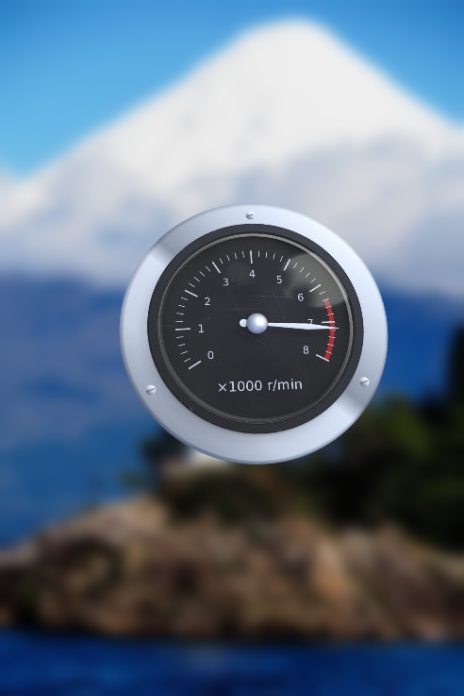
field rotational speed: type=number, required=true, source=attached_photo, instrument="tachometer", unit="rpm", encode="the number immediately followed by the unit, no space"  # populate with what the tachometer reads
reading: 7200rpm
